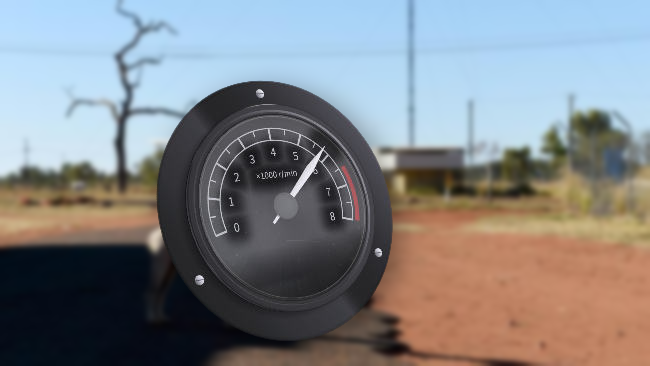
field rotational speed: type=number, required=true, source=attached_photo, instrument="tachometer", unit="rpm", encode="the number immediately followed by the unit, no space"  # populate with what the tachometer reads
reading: 5750rpm
